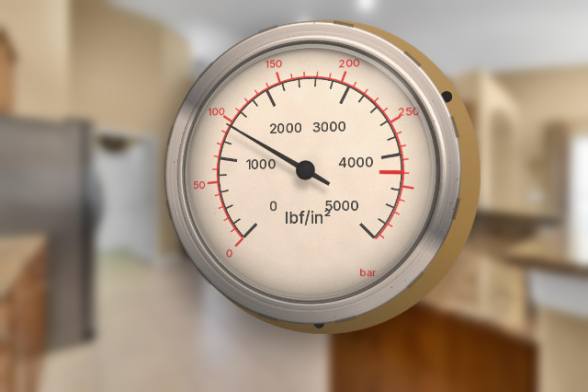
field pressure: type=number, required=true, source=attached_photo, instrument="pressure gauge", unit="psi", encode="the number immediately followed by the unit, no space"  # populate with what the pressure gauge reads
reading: 1400psi
